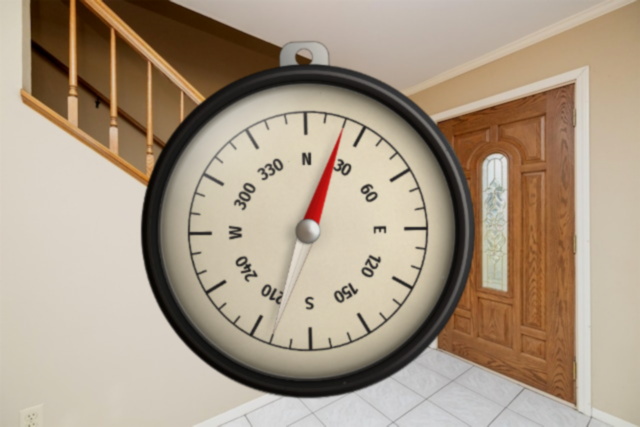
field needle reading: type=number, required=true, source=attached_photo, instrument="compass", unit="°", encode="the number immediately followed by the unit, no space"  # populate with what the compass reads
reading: 20°
